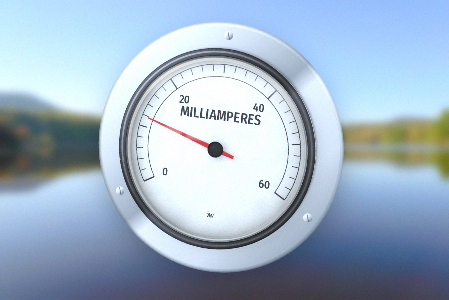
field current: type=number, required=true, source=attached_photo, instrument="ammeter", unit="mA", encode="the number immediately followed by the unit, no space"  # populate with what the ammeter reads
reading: 12mA
